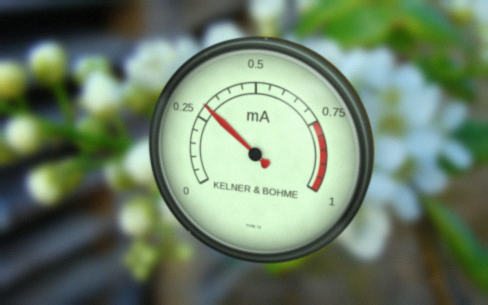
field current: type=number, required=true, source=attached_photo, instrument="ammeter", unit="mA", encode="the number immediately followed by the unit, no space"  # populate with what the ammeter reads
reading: 0.3mA
